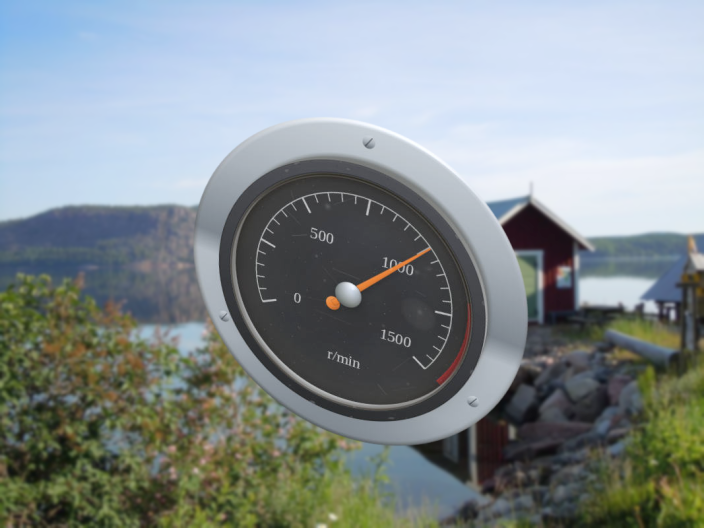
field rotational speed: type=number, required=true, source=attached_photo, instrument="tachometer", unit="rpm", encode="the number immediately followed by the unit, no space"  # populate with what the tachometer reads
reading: 1000rpm
